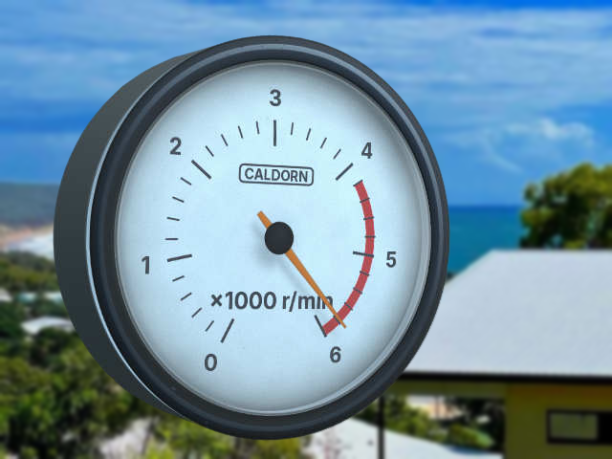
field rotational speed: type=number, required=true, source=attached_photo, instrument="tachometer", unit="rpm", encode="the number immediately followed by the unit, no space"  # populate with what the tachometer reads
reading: 5800rpm
